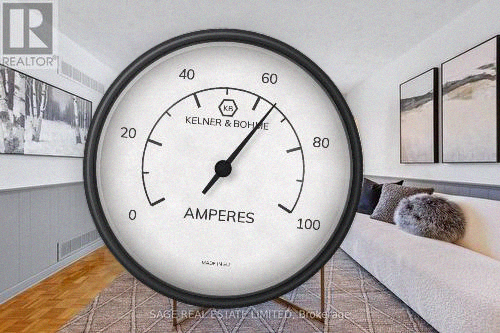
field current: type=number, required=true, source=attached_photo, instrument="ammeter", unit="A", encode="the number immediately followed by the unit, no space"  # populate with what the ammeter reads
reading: 65A
